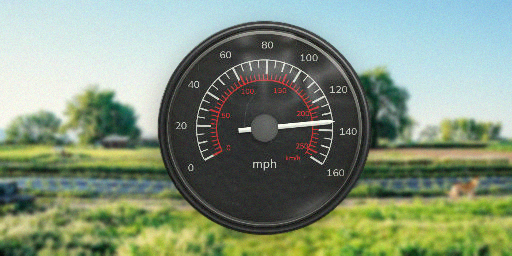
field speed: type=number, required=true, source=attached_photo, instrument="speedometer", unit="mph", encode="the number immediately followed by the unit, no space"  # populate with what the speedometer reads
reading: 135mph
